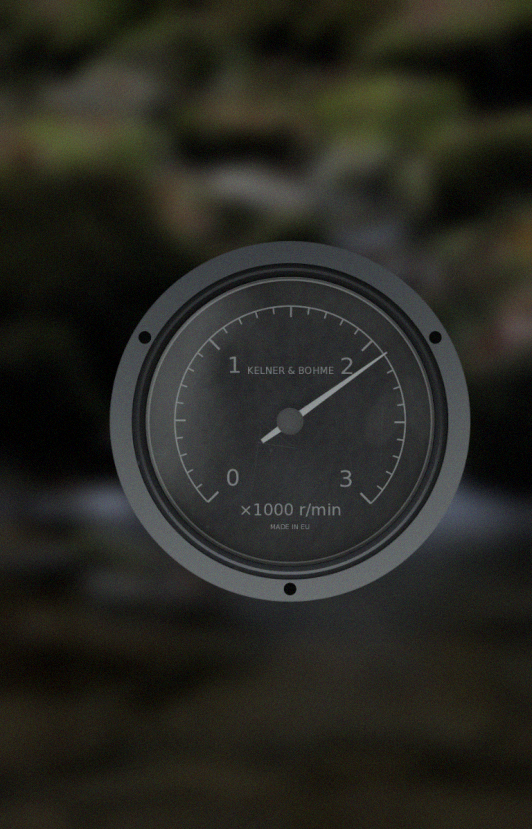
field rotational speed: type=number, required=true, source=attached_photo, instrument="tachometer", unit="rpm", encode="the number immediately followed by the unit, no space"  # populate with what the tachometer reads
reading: 2100rpm
